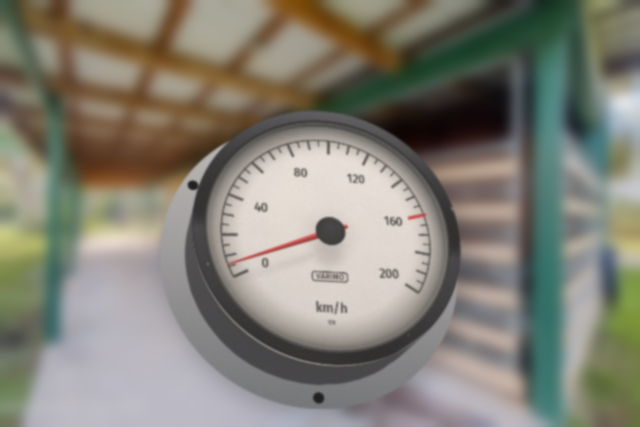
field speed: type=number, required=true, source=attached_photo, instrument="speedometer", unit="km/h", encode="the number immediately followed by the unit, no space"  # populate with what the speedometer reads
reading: 5km/h
